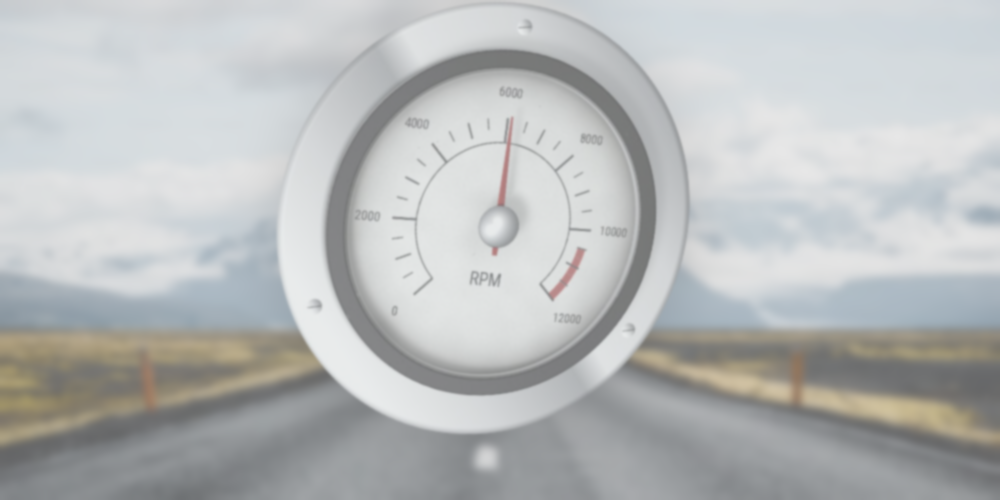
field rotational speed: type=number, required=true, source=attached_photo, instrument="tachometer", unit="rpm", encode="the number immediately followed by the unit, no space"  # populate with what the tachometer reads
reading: 6000rpm
